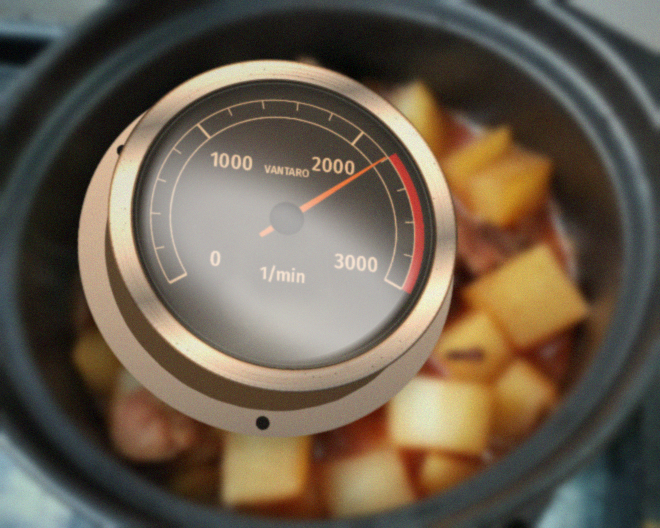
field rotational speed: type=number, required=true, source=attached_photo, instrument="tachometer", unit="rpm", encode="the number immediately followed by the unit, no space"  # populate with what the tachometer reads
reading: 2200rpm
